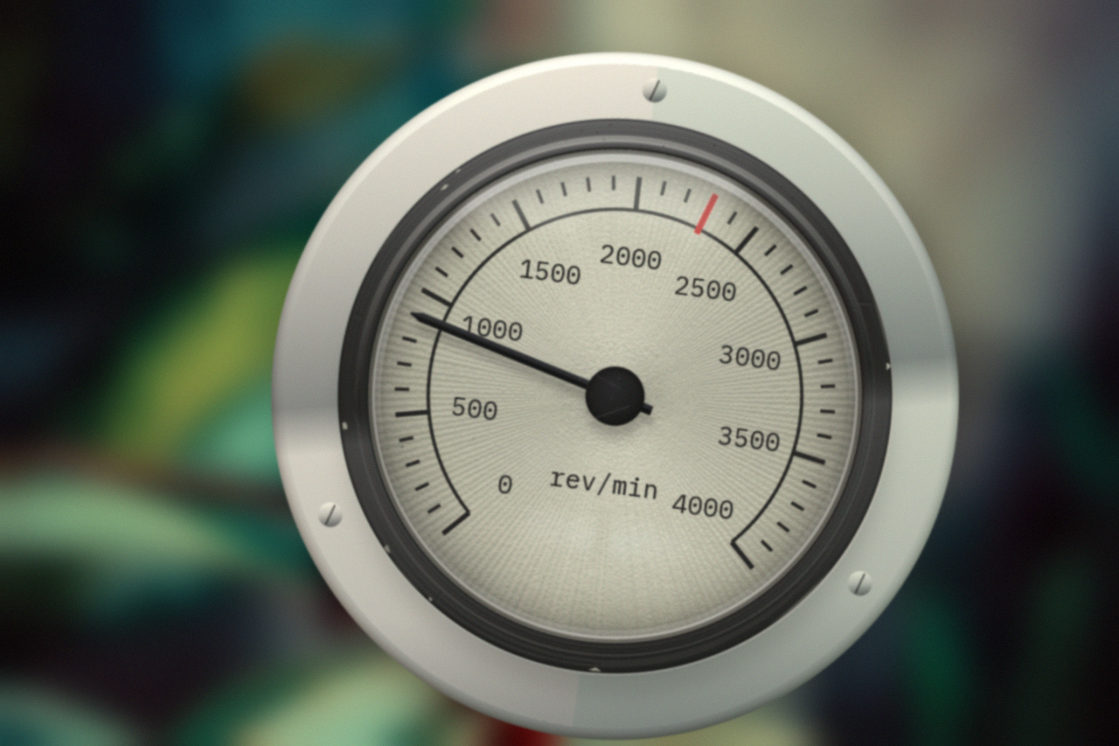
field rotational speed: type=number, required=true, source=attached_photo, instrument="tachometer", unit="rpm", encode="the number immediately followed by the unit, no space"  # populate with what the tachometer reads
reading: 900rpm
